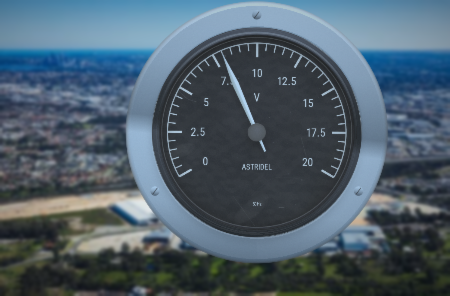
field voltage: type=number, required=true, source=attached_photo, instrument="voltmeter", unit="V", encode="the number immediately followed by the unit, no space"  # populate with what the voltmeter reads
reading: 8V
